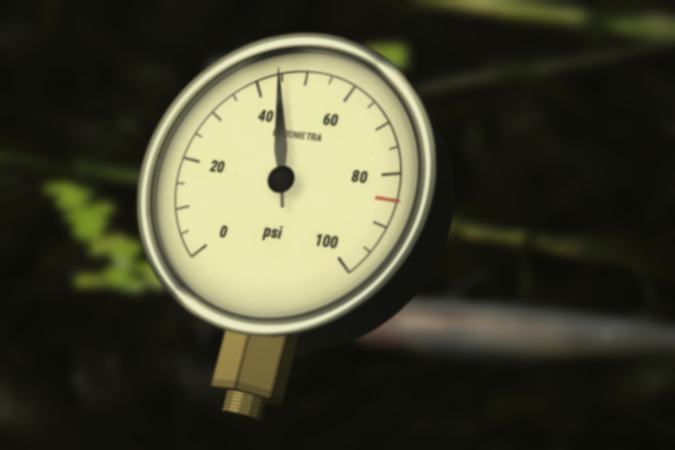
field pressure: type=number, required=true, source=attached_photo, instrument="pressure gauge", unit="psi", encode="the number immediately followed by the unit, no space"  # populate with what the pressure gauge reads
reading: 45psi
